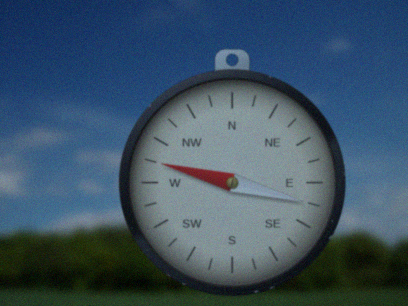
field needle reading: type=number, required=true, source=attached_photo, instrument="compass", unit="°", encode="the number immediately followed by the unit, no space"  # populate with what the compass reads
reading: 285°
